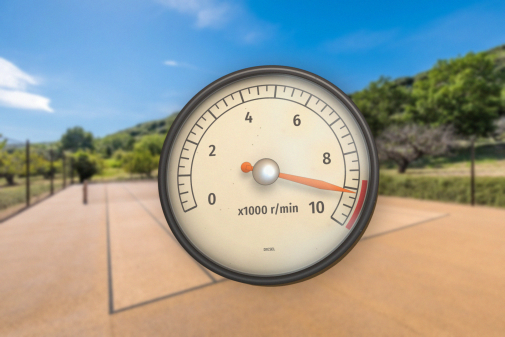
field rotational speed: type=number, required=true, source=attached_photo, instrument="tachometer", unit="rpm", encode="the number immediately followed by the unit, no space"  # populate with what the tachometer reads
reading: 9125rpm
